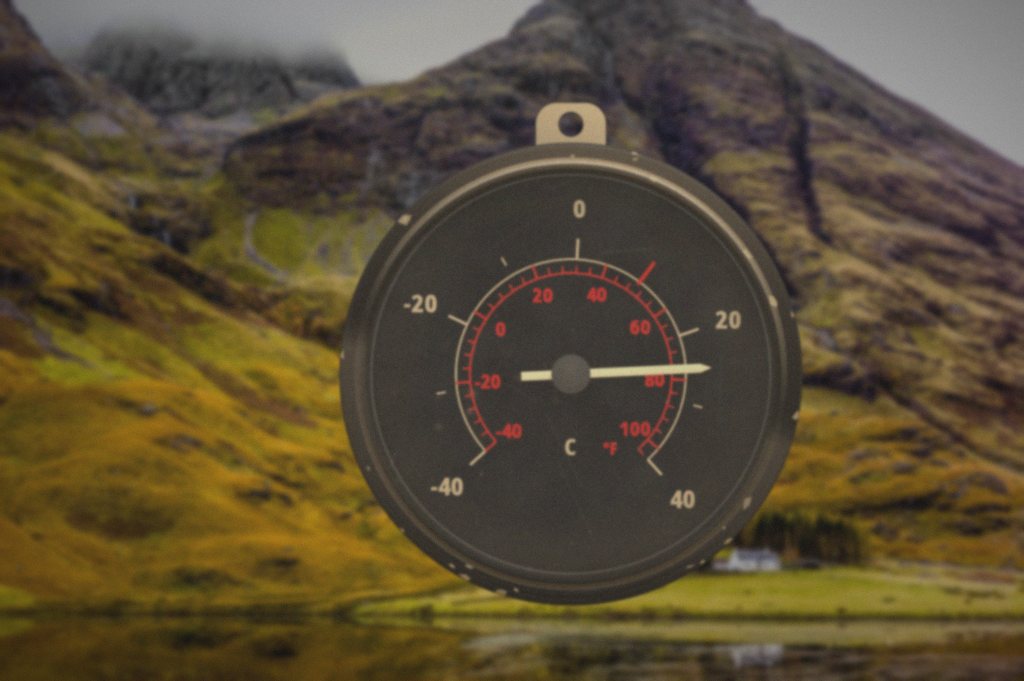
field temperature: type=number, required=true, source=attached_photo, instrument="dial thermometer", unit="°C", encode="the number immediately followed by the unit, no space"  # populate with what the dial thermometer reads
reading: 25°C
